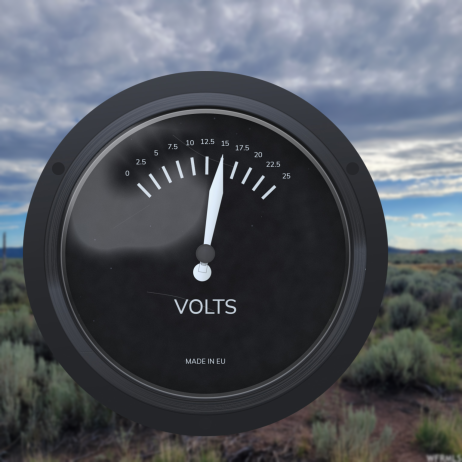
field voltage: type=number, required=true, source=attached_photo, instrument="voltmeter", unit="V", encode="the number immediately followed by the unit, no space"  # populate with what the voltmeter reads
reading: 15V
